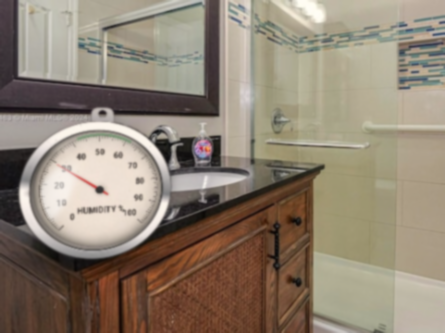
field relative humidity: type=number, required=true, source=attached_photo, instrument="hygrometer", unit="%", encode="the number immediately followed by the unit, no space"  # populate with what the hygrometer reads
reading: 30%
